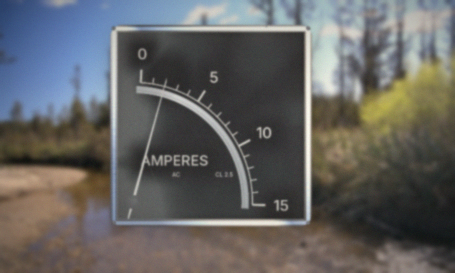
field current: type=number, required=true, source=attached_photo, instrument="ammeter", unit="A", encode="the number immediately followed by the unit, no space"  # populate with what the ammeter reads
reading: 2A
